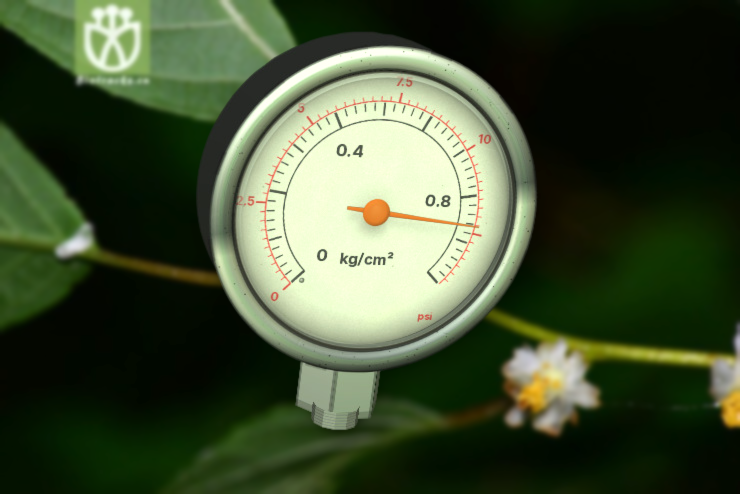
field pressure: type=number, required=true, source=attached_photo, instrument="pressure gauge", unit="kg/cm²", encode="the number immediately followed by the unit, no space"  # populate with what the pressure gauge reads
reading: 0.86kg/cm²
